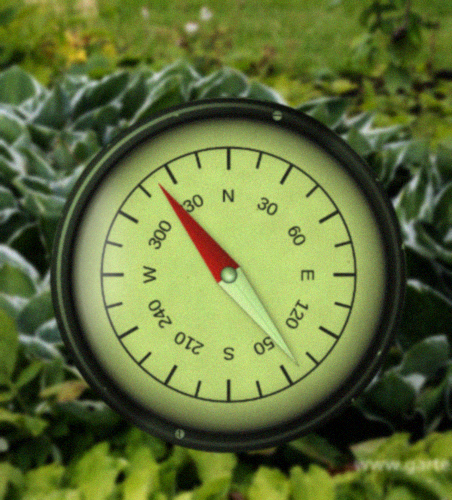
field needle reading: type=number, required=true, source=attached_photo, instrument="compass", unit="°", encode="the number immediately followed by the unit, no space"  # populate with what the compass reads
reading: 322.5°
